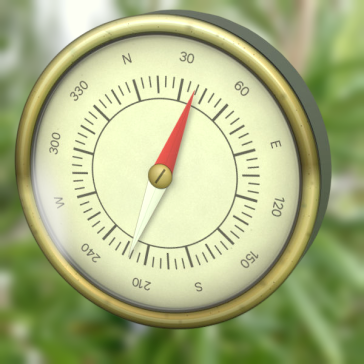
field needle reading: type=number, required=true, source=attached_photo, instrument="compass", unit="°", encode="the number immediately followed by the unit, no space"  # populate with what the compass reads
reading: 40°
